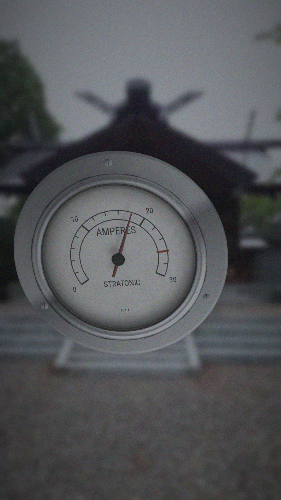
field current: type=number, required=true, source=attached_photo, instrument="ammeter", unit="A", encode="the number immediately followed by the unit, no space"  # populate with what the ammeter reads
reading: 18A
